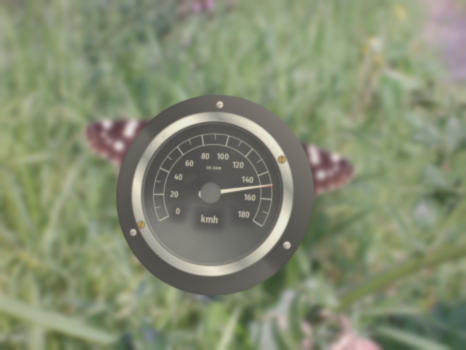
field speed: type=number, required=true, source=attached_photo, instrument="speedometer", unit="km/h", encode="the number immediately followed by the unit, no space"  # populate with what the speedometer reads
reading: 150km/h
